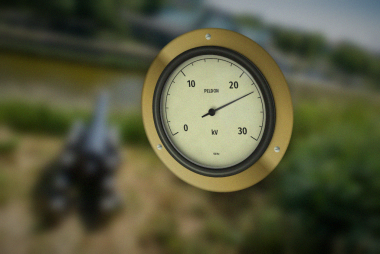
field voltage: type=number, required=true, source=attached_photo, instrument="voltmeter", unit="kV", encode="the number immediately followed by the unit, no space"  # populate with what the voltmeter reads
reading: 23kV
